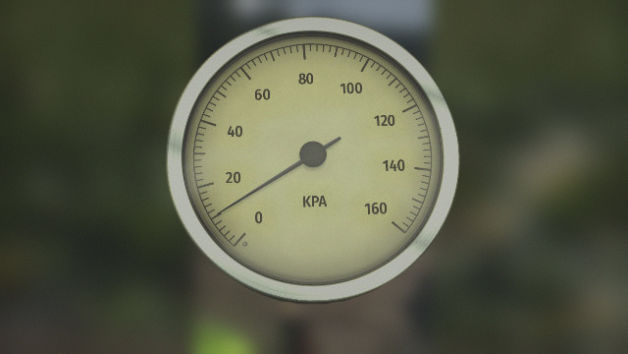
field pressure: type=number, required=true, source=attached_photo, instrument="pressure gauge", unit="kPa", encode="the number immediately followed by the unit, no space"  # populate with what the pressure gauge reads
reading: 10kPa
